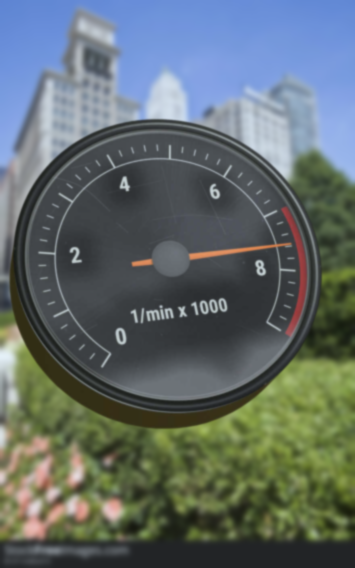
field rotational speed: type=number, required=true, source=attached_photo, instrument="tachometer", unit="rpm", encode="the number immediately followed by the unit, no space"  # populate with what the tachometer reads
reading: 7600rpm
